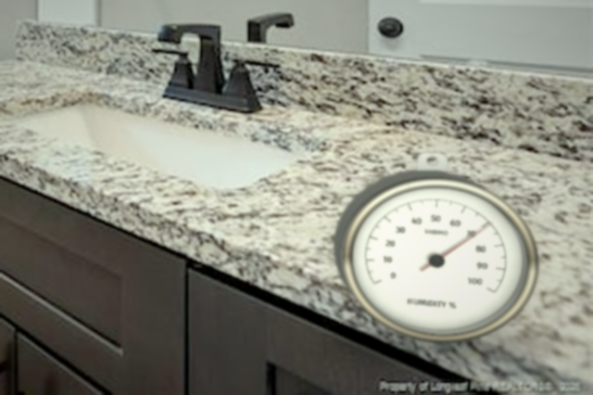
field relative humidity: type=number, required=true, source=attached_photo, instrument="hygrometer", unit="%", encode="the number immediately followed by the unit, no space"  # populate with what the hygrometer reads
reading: 70%
